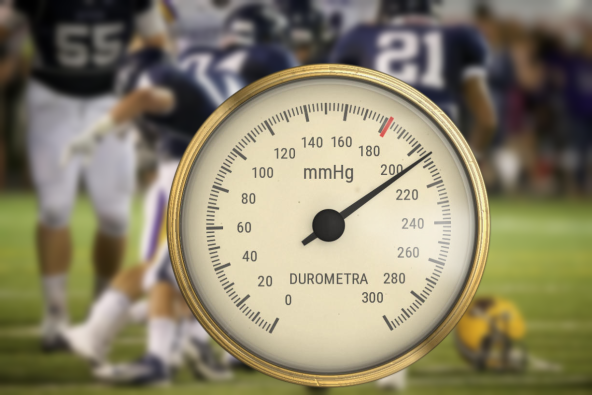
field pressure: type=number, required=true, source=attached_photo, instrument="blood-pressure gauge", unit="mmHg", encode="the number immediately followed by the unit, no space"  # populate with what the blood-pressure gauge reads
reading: 206mmHg
